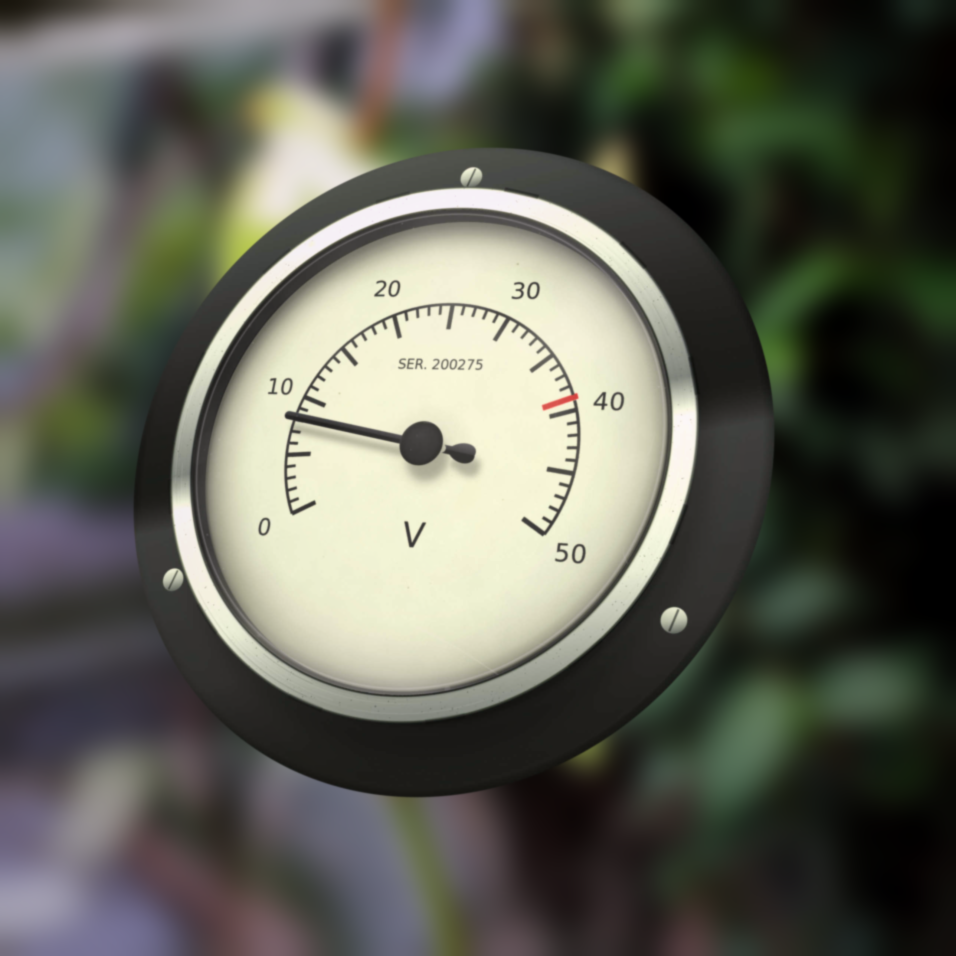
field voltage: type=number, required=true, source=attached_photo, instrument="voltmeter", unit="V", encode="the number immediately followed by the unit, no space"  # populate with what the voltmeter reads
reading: 8V
